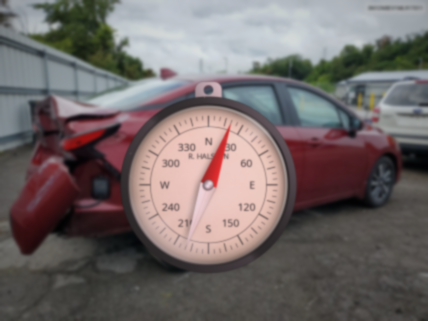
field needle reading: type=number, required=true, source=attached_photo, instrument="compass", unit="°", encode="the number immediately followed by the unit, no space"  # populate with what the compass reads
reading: 20°
